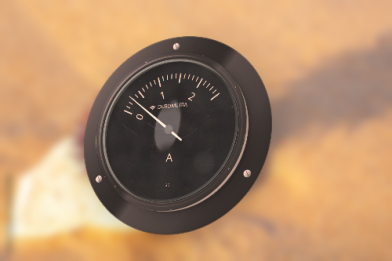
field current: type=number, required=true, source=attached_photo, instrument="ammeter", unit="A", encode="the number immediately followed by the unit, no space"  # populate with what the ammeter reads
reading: 0.3A
